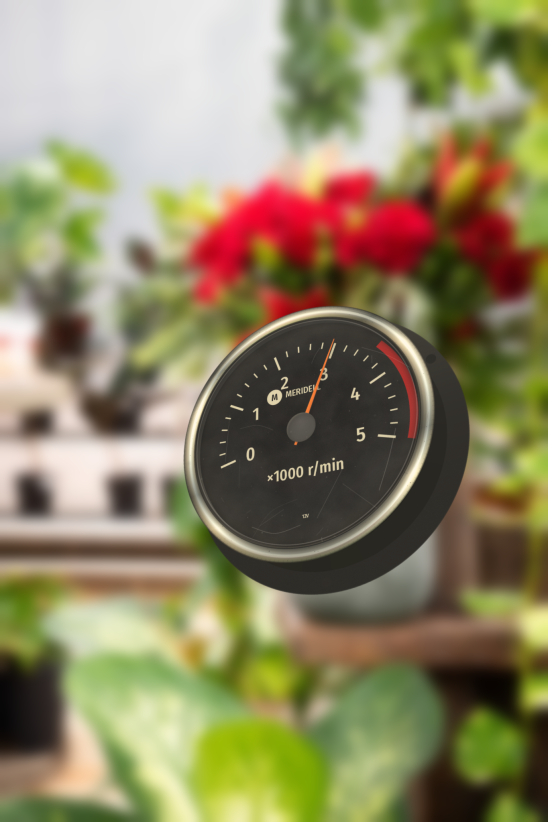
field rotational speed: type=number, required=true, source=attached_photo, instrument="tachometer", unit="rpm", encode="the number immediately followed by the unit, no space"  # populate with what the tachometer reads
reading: 3000rpm
